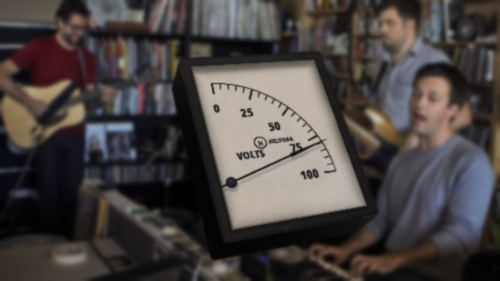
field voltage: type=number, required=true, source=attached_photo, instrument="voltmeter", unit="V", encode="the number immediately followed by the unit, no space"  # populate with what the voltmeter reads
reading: 80V
